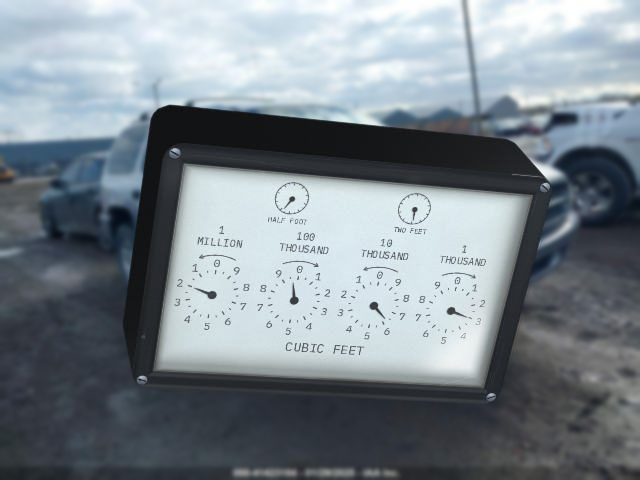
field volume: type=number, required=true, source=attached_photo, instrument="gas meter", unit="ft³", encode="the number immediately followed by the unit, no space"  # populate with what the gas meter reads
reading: 196300ft³
